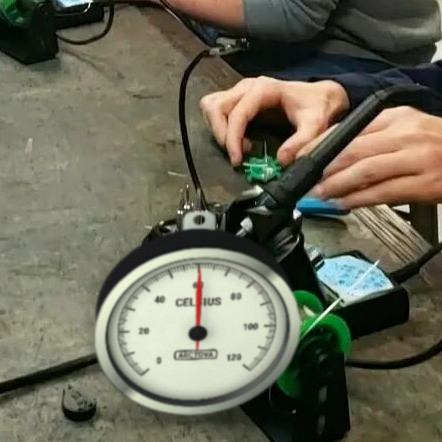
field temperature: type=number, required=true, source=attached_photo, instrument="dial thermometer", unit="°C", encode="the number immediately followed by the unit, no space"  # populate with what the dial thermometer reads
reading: 60°C
